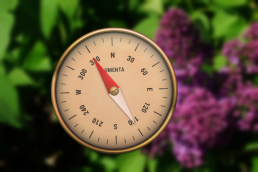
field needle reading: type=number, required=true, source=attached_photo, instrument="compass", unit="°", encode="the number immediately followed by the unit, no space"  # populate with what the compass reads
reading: 330°
